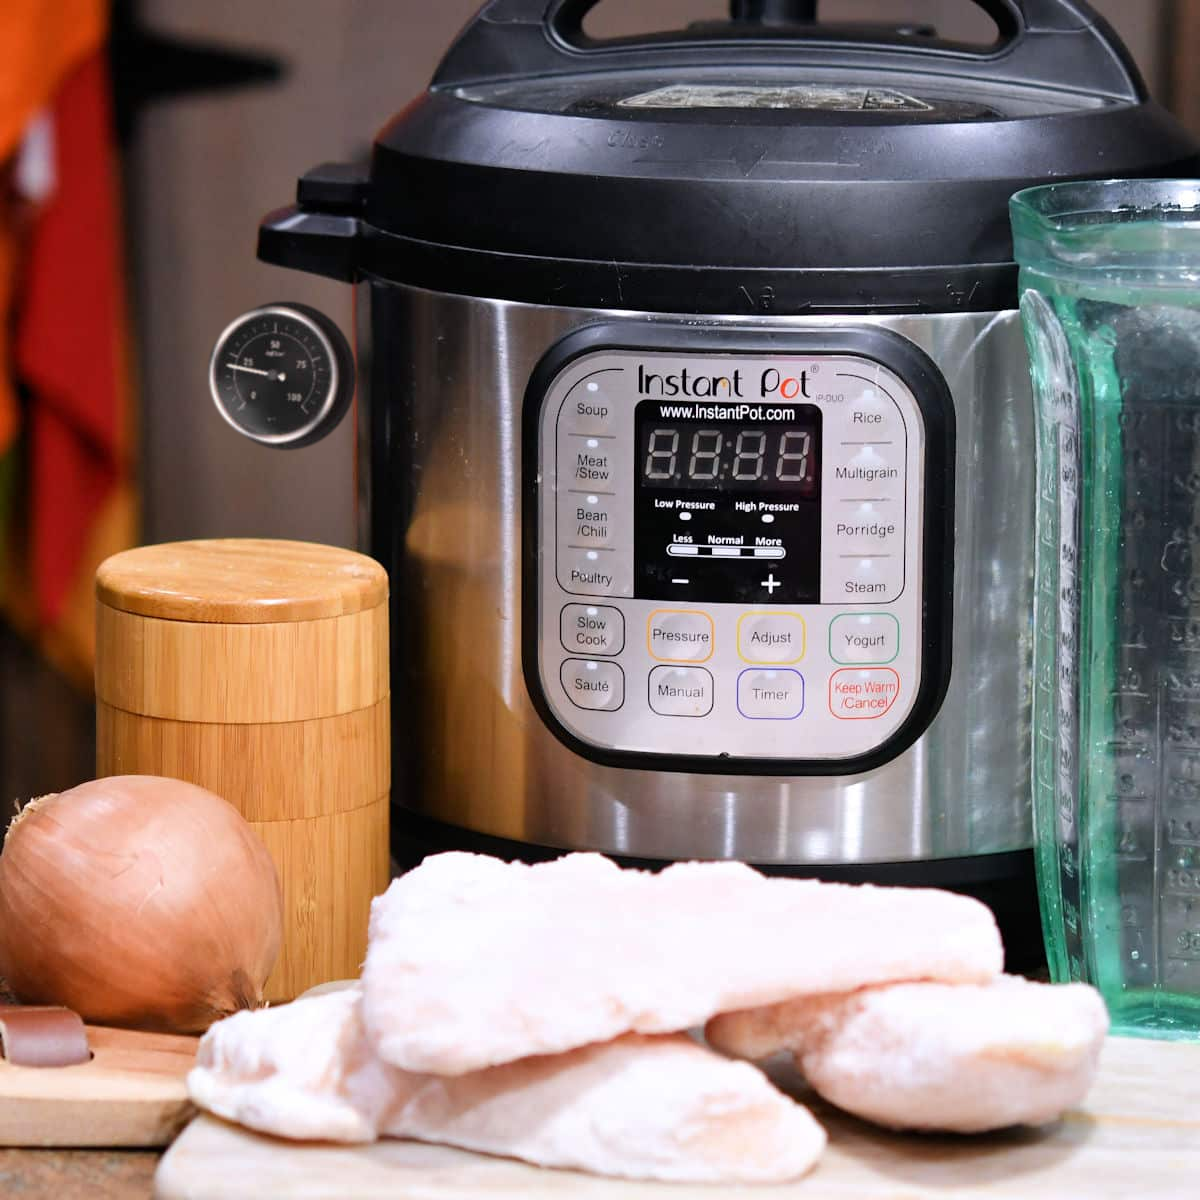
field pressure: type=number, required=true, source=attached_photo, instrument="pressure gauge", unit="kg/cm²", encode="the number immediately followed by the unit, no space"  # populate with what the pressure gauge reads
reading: 20kg/cm²
